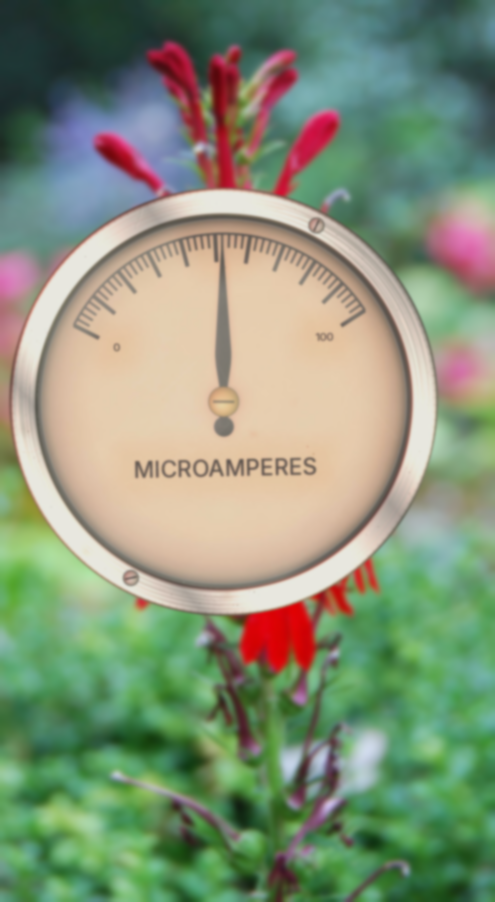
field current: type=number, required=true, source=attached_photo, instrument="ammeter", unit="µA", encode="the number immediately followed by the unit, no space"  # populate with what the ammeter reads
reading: 52µA
